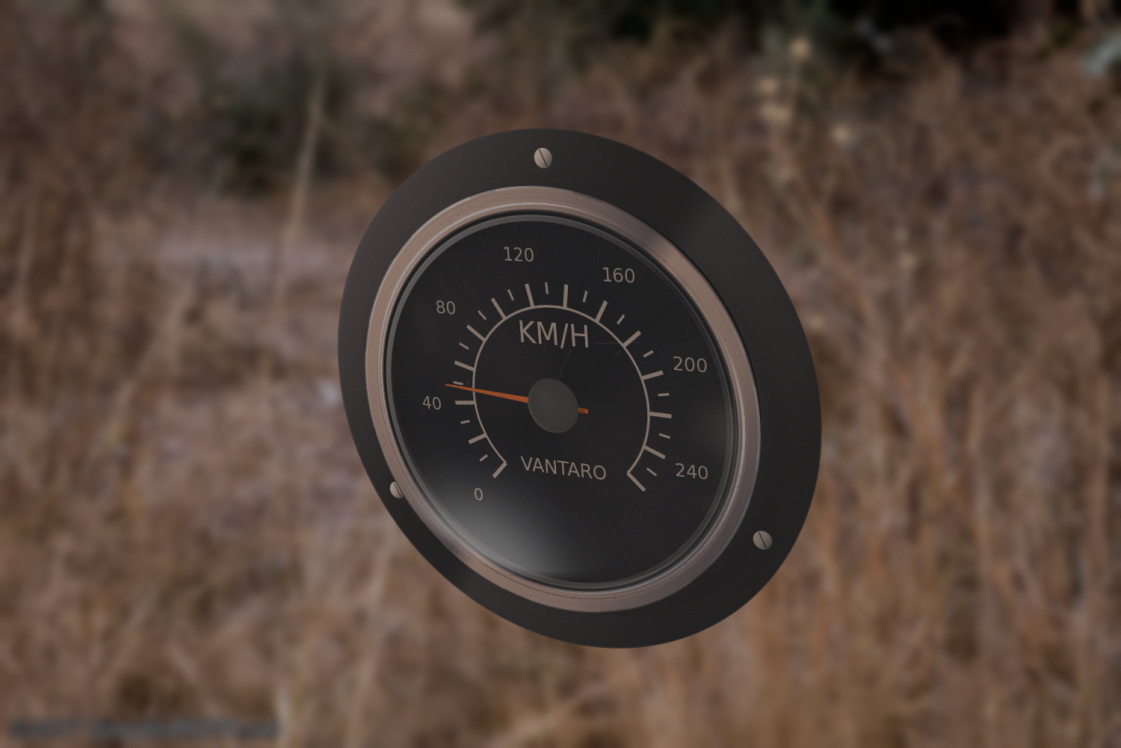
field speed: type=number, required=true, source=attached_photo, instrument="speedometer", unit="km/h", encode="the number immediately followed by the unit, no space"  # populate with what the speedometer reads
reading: 50km/h
